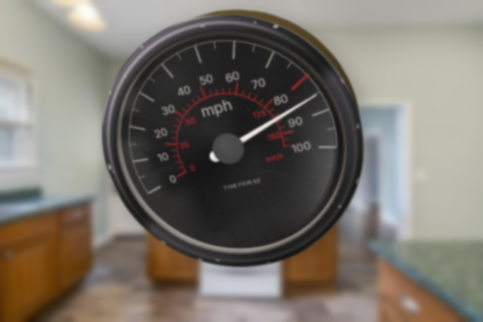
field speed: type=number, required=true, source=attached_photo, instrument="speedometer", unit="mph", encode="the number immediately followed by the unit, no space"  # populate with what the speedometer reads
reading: 85mph
